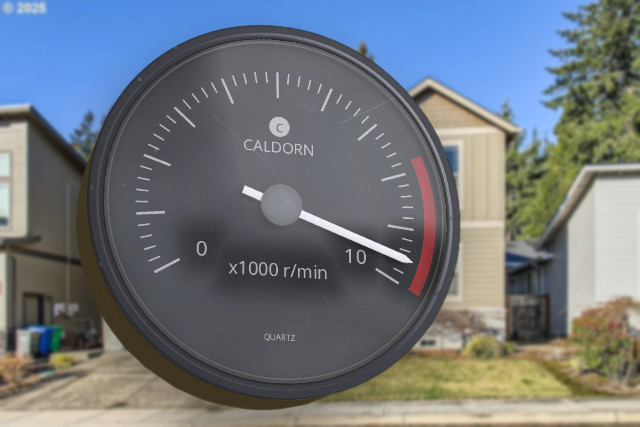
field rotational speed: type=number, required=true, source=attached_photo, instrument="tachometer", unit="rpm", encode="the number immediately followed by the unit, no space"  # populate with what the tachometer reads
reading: 9600rpm
